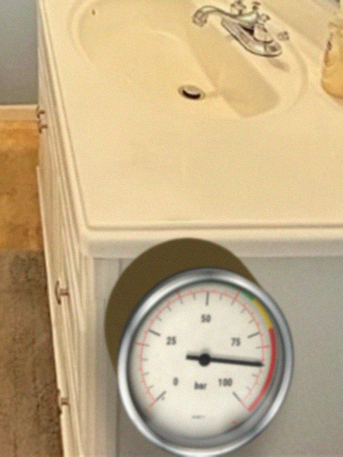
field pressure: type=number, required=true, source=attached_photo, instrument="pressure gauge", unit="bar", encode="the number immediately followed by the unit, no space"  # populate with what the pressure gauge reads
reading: 85bar
